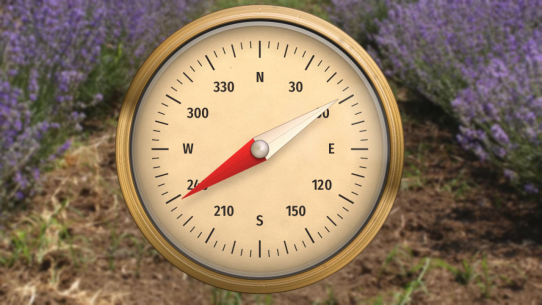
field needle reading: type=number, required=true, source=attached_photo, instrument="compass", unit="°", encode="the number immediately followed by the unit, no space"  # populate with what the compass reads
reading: 237.5°
